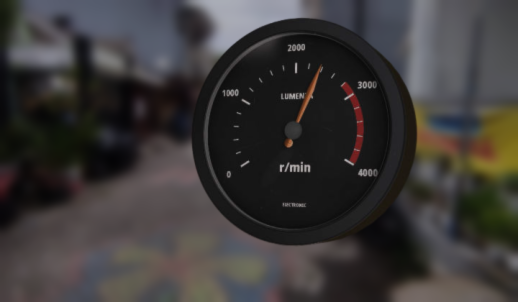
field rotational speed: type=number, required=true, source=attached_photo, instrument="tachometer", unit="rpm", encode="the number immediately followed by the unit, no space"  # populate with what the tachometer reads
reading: 2400rpm
